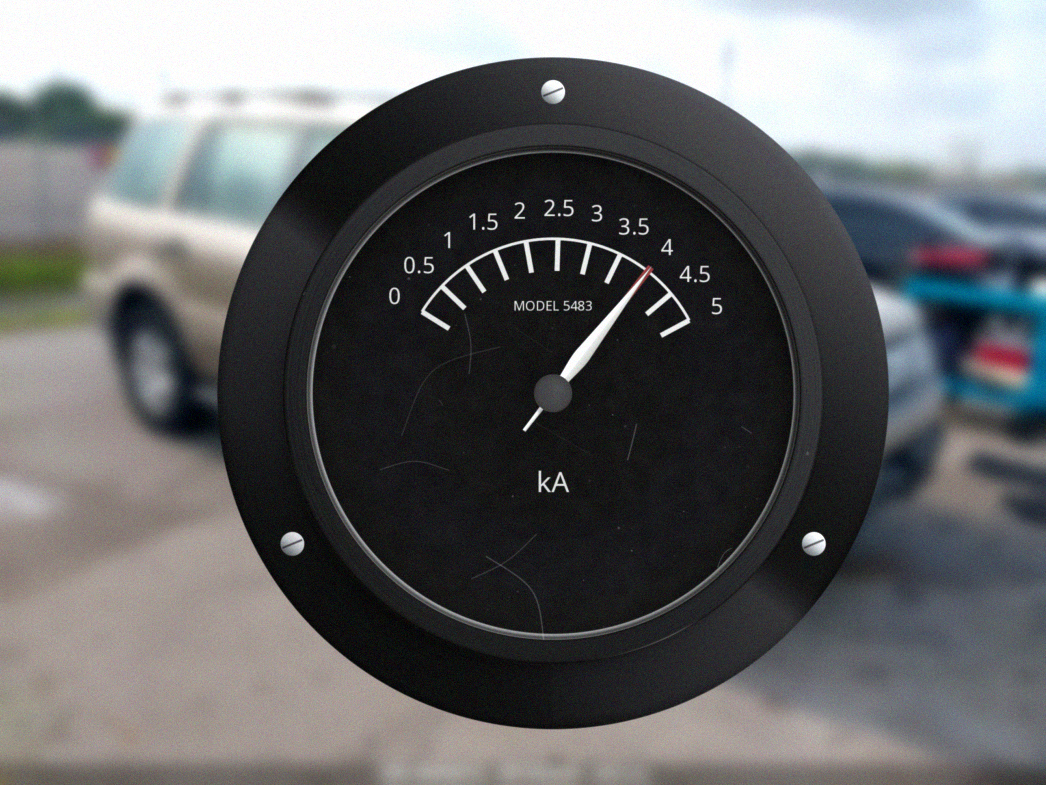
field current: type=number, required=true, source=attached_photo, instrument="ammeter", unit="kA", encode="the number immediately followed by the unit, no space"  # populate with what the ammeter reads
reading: 4kA
